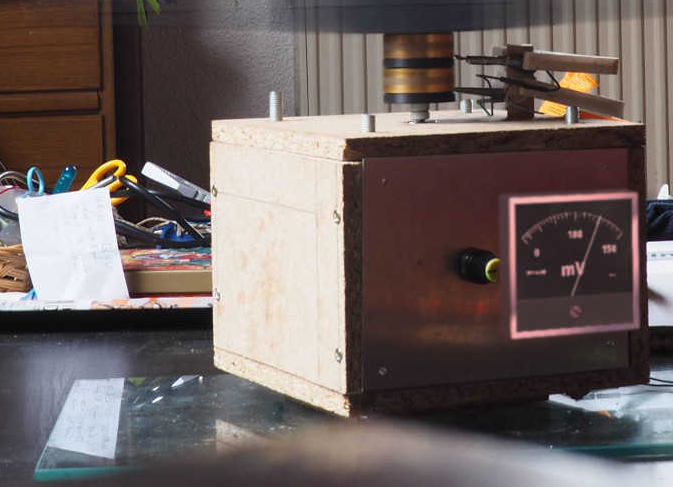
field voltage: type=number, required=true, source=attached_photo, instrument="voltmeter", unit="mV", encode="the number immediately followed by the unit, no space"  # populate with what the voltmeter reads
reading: 125mV
